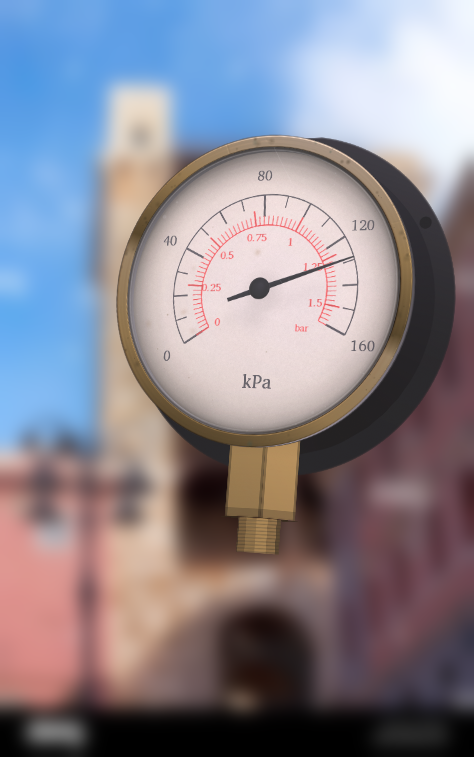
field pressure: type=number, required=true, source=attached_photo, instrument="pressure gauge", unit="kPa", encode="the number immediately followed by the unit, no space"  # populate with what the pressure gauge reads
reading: 130kPa
